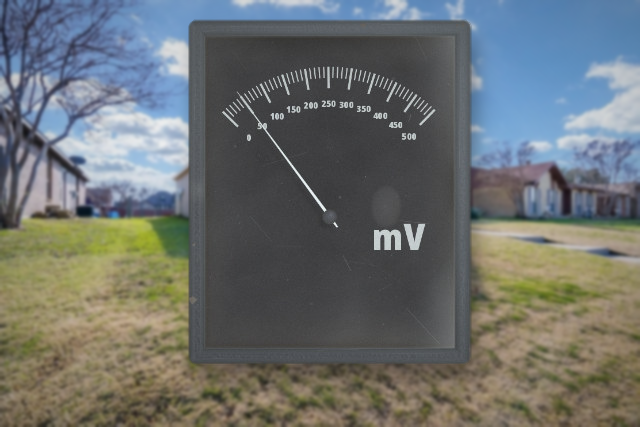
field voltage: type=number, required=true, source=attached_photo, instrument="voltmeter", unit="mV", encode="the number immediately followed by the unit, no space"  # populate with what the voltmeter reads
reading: 50mV
